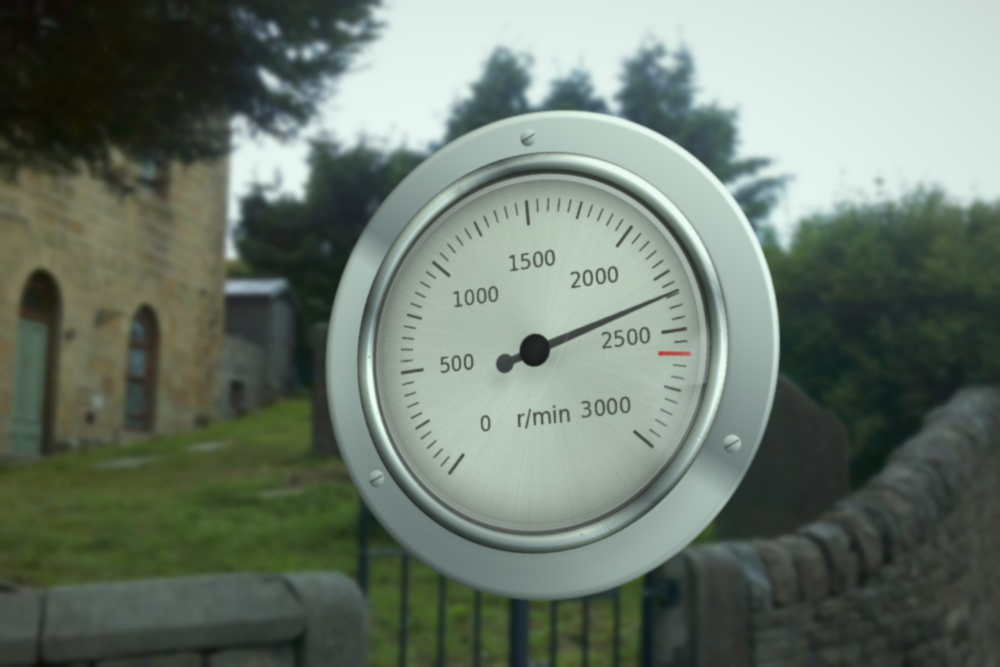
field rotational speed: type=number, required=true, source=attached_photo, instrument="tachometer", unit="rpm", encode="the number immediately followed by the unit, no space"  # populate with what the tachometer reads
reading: 2350rpm
